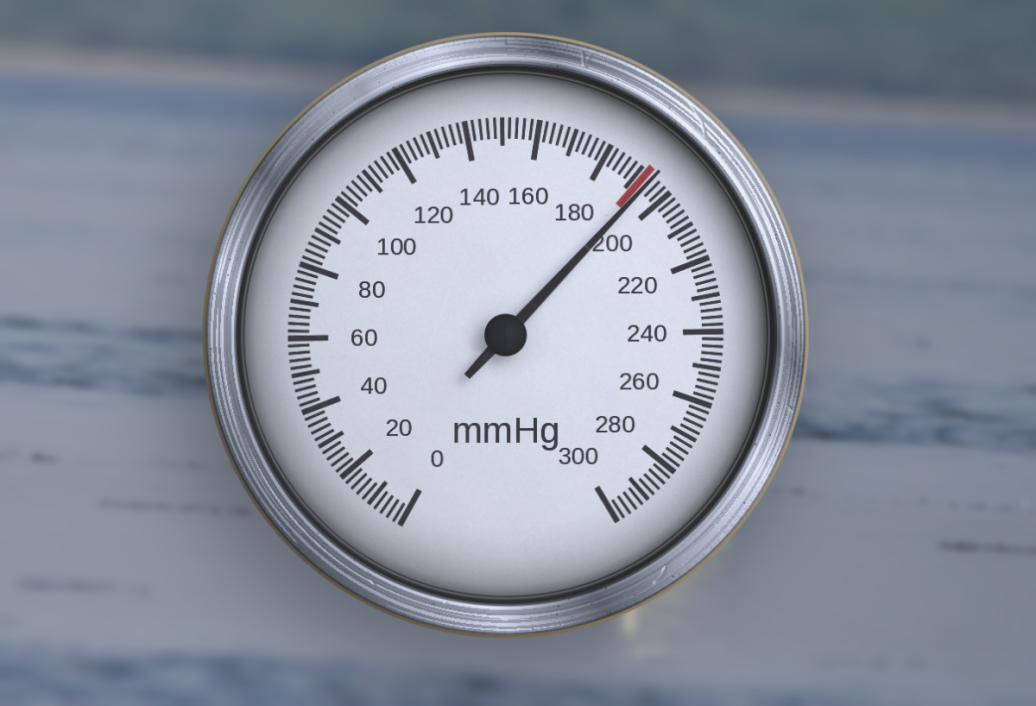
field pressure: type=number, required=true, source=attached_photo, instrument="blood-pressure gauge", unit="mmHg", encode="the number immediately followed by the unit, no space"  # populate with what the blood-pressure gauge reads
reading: 194mmHg
